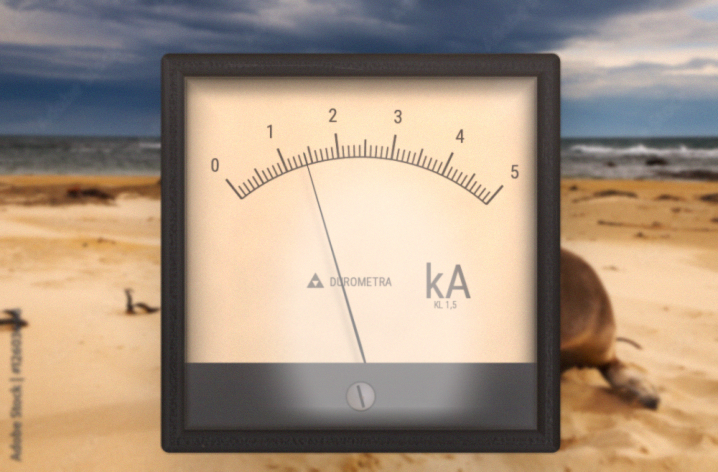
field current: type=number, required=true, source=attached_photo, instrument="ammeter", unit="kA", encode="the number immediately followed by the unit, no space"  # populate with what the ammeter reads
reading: 1.4kA
